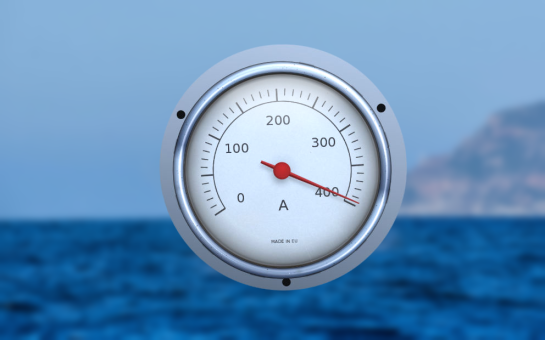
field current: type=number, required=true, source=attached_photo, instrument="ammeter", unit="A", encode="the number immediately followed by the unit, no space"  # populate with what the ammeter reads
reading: 395A
